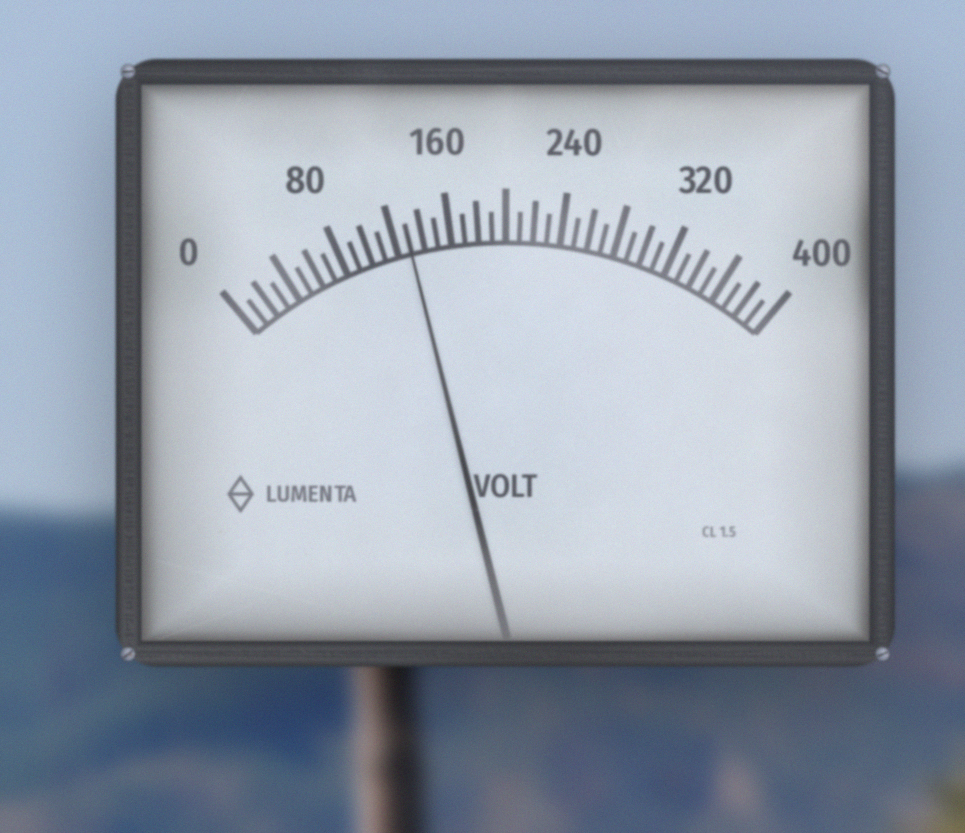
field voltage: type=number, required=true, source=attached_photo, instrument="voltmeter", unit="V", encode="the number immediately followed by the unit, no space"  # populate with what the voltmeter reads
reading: 130V
